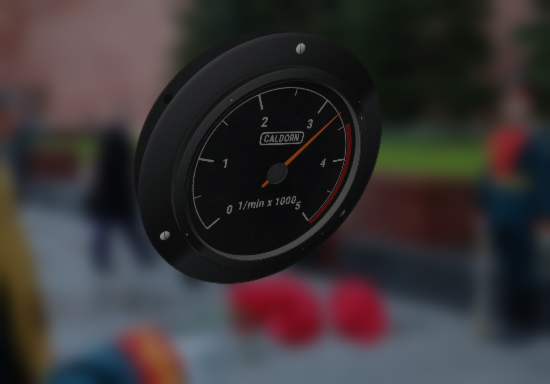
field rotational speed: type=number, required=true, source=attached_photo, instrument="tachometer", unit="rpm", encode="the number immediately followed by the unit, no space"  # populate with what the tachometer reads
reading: 3250rpm
